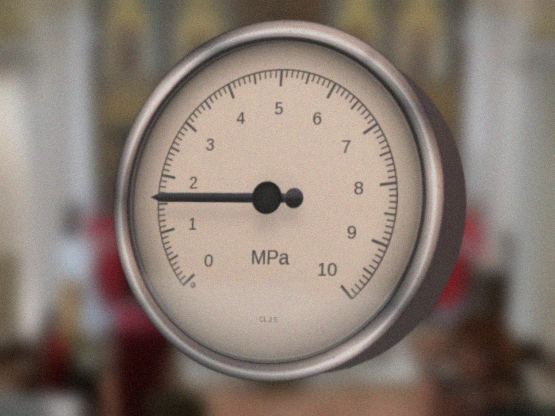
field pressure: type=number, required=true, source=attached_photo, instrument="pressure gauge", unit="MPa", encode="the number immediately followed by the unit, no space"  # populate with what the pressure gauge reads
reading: 1.6MPa
